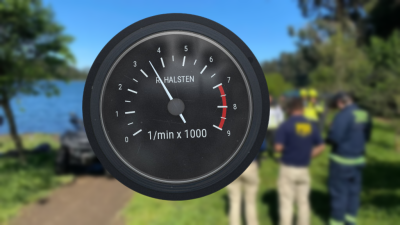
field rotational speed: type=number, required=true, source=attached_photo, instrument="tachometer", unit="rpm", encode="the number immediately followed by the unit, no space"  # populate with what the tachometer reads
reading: 3500rpm
